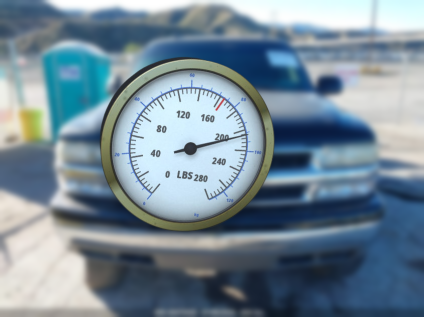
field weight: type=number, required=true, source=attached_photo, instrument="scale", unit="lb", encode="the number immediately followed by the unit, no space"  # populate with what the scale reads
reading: 204lb
